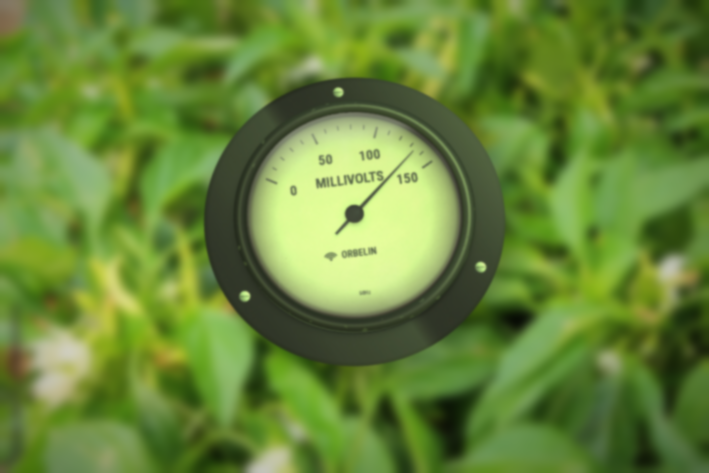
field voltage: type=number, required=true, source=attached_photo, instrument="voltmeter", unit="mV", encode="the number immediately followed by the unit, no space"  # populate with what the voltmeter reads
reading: 135mV
